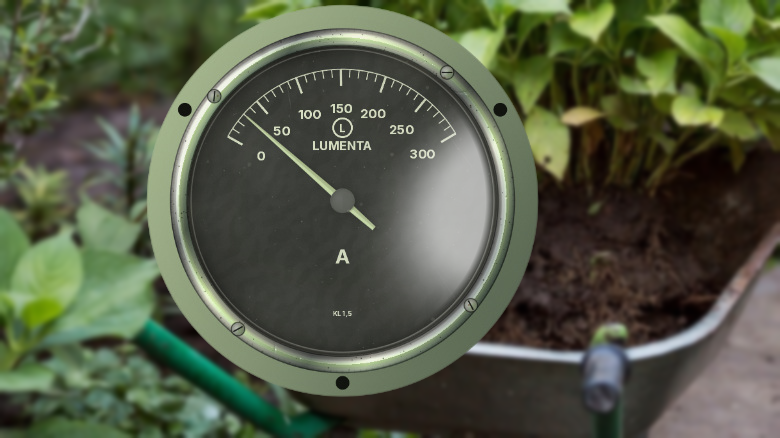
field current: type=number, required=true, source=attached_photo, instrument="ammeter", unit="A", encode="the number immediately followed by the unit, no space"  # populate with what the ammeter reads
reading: 30A
